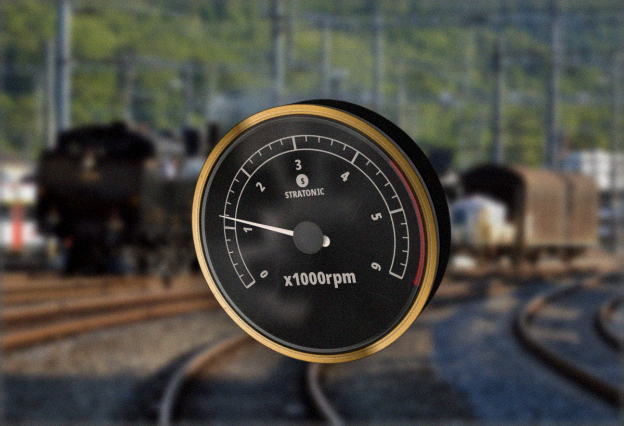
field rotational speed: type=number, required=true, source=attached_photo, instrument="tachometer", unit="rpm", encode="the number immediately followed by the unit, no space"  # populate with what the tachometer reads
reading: 1200rpm
